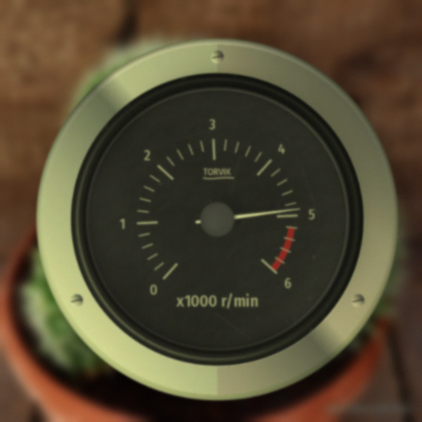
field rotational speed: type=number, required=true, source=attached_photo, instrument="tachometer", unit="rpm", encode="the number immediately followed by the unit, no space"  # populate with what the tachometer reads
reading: 4900rpm
